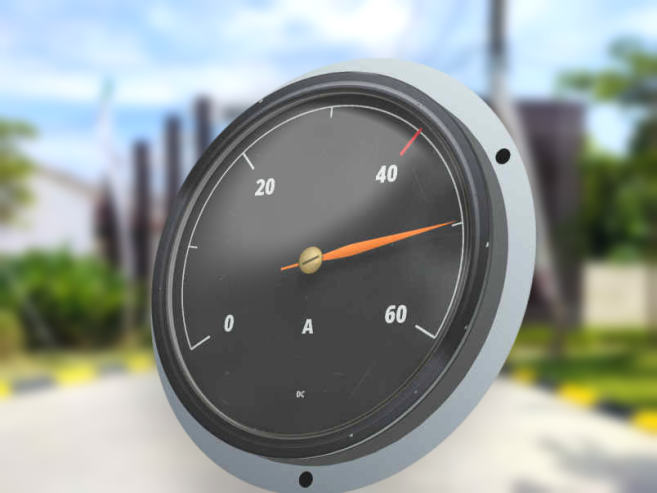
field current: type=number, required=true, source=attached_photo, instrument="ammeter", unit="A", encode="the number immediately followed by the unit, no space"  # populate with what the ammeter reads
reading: 50A
